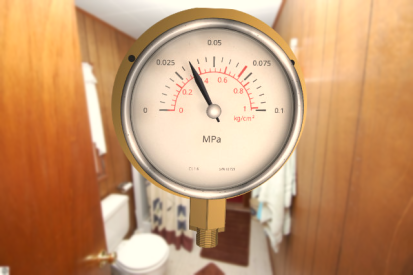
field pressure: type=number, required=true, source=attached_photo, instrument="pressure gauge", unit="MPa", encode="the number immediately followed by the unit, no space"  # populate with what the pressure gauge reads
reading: 0.035MPa
